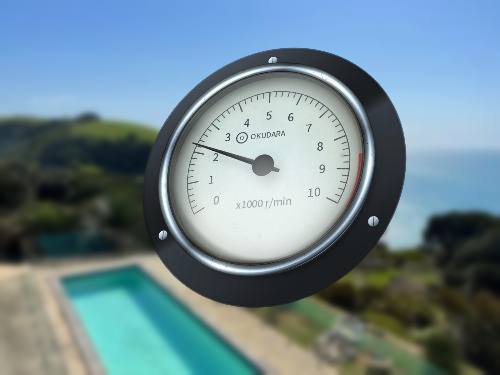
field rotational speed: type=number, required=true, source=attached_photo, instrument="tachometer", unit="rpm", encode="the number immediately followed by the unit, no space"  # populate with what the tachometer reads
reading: 2200rpm
